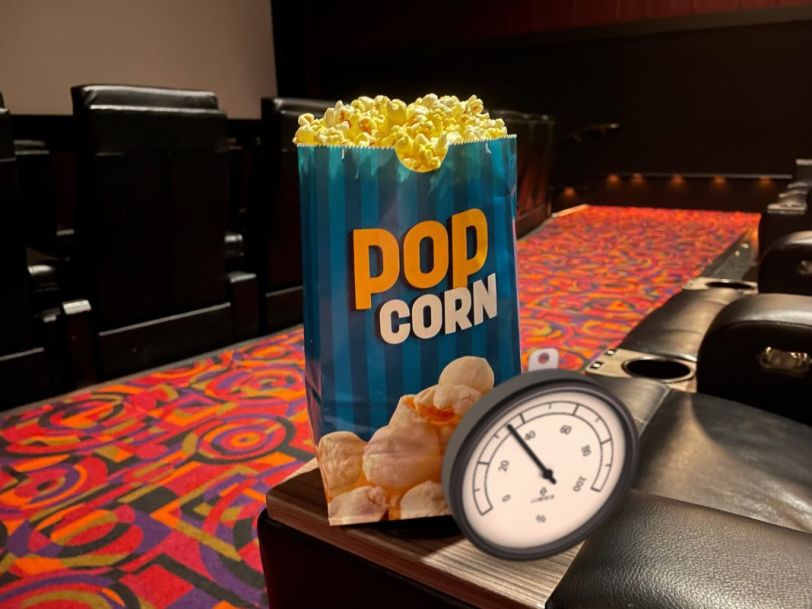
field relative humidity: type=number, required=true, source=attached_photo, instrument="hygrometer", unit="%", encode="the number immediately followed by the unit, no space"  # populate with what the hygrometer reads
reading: 35%
